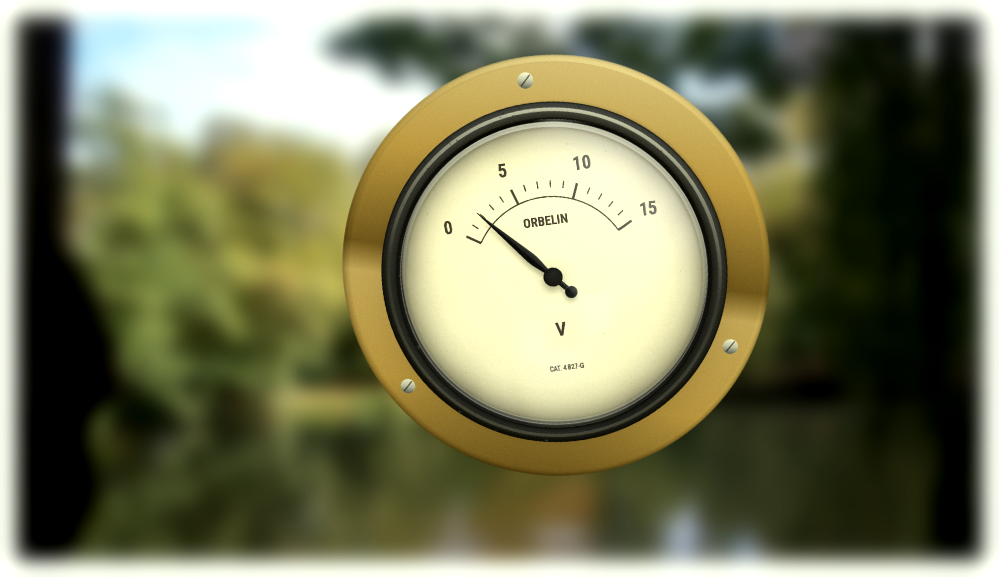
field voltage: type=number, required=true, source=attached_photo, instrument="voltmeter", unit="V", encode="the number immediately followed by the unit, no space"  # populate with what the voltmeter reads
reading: 2V
